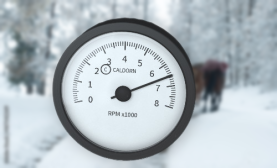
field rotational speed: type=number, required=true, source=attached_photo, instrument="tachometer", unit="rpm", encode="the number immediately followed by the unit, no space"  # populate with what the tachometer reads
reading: 6500rpm
